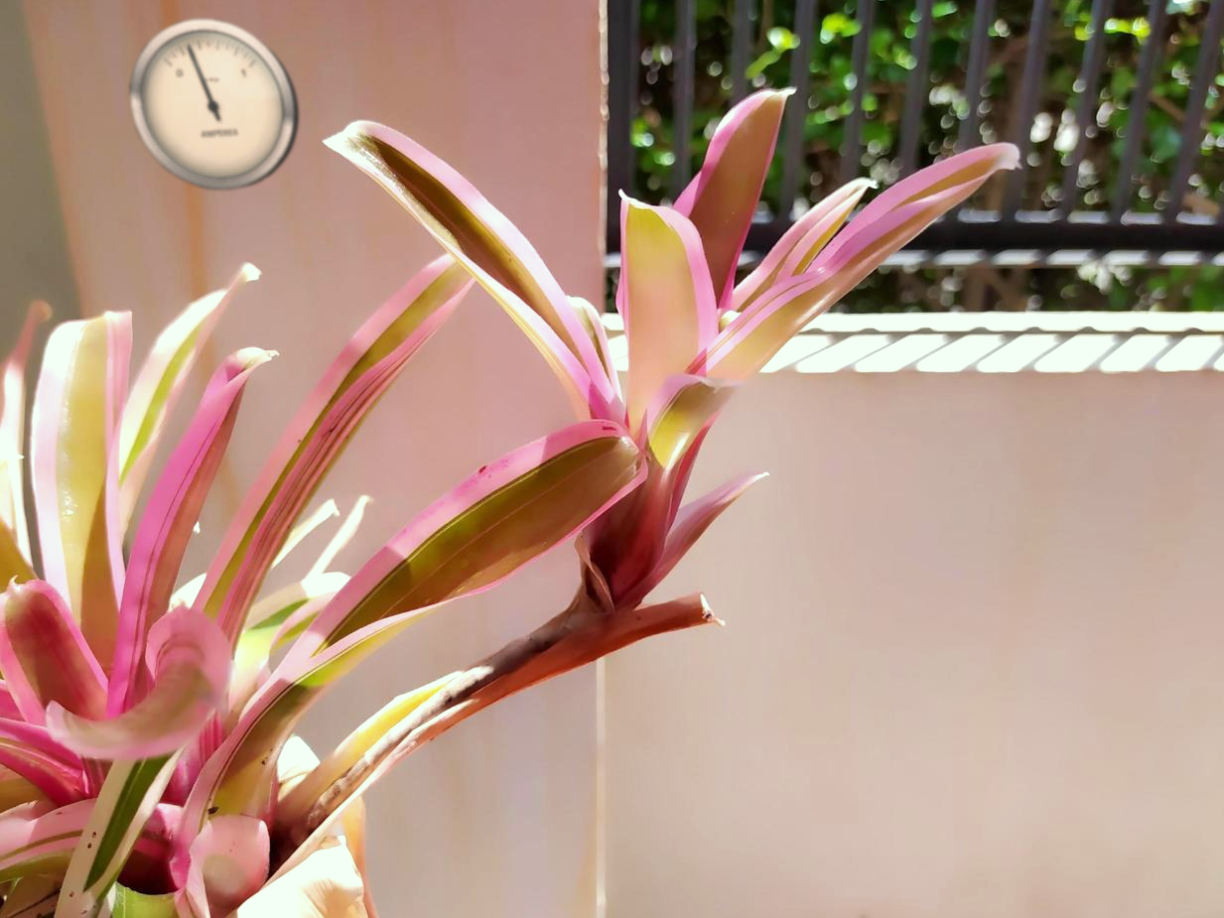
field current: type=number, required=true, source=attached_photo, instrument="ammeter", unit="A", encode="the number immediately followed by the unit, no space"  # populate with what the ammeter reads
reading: 0.3A
